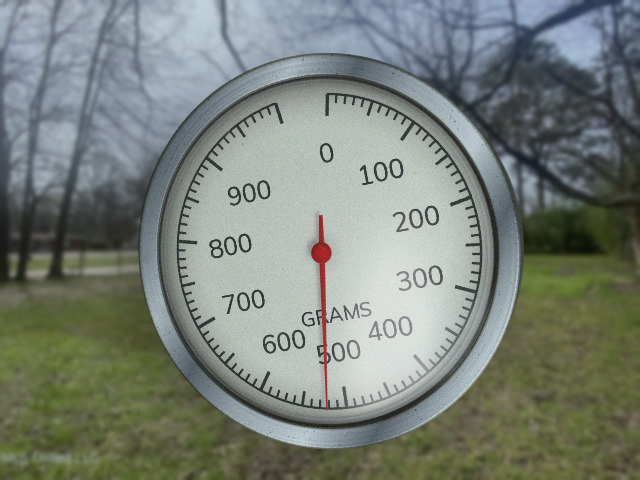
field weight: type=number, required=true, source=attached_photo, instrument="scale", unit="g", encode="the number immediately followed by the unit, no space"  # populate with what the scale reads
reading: 520g
